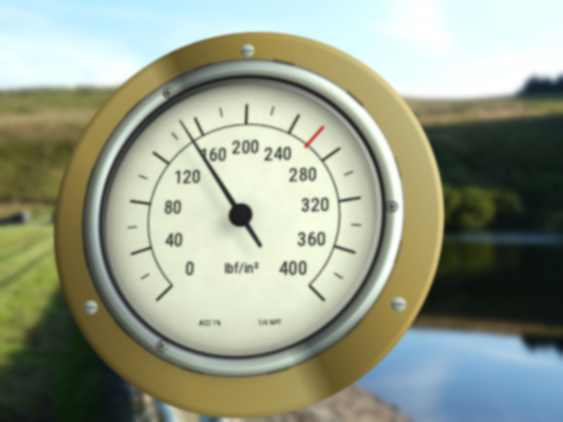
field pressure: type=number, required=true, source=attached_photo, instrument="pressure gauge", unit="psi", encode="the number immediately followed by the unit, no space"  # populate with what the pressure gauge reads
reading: 150psi
